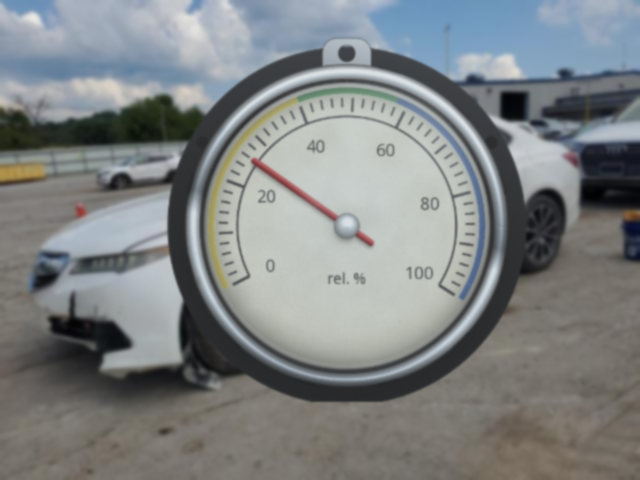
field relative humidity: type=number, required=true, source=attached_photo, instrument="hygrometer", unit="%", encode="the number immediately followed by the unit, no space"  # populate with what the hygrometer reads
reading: 26%
